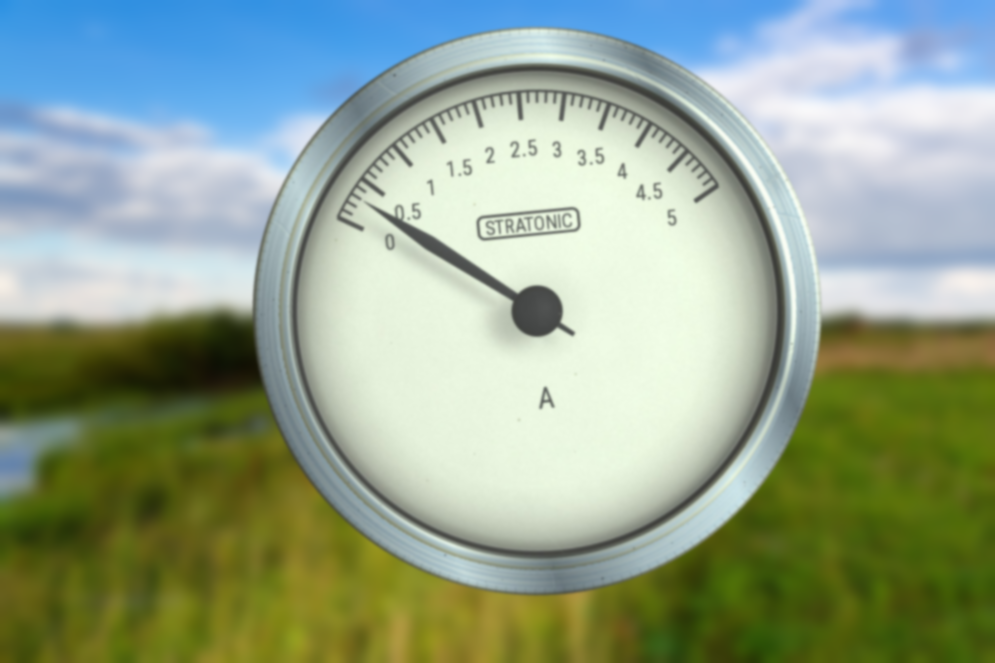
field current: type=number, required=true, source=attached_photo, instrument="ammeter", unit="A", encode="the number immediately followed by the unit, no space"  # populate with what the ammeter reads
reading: 0.3A
